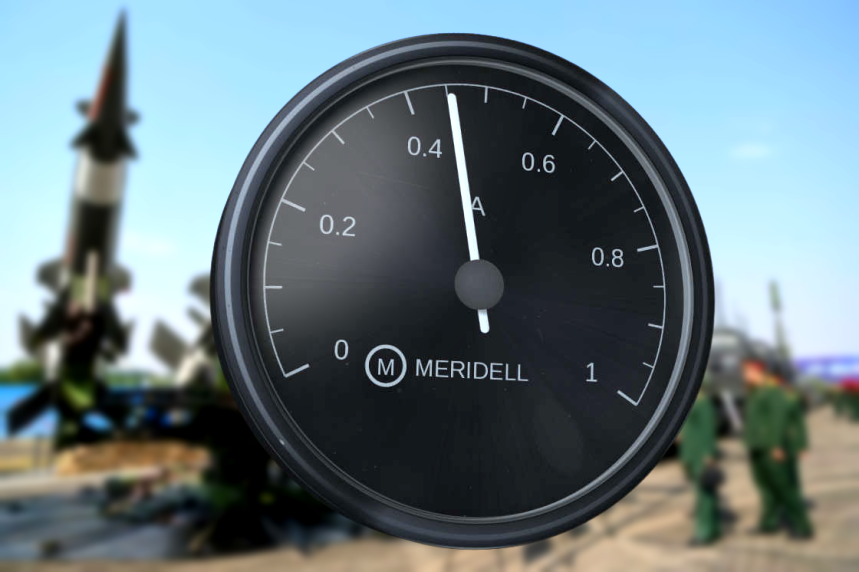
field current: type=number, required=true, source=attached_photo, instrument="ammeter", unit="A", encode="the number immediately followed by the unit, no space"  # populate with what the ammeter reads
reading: 0.45A
